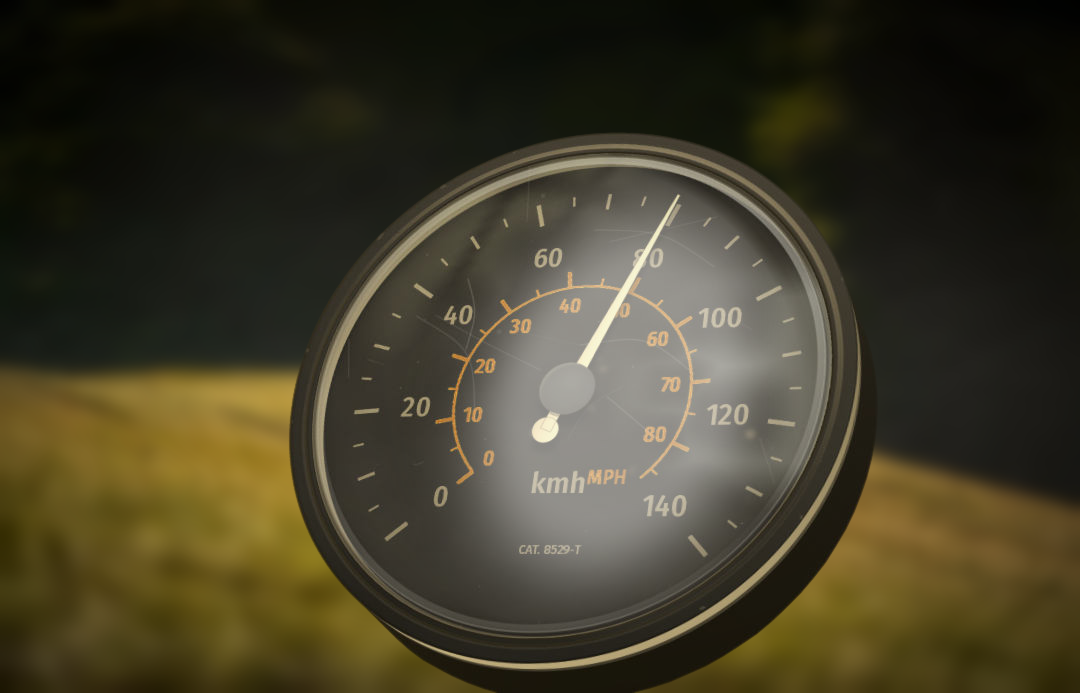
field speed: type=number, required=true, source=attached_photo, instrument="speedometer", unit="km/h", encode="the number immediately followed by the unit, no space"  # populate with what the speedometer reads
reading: 80km/h
